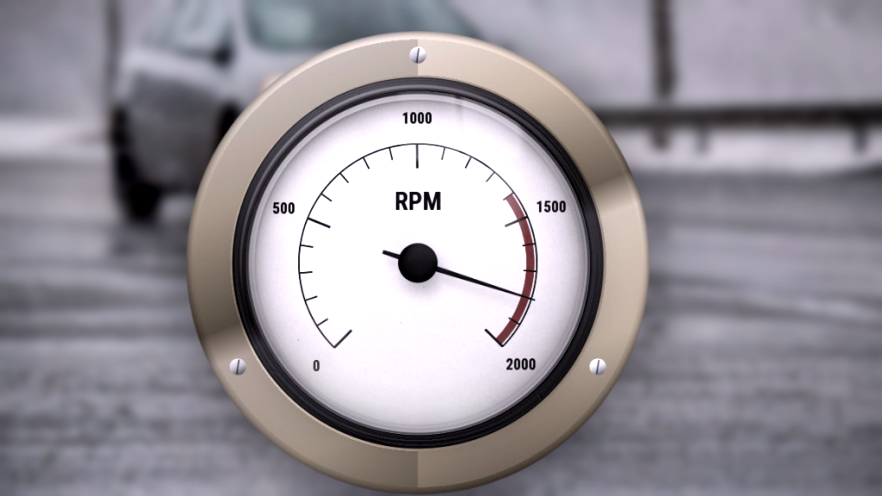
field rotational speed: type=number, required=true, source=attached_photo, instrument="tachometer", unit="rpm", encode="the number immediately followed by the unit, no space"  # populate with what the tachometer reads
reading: 1800rpm
